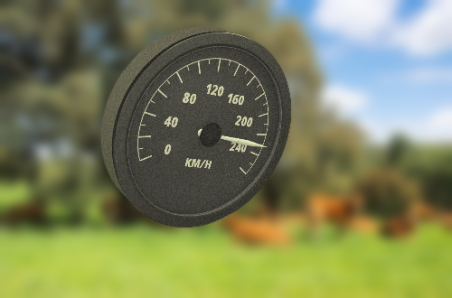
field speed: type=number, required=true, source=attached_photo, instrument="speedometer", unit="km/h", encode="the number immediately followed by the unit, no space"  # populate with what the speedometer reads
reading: 230km/h
